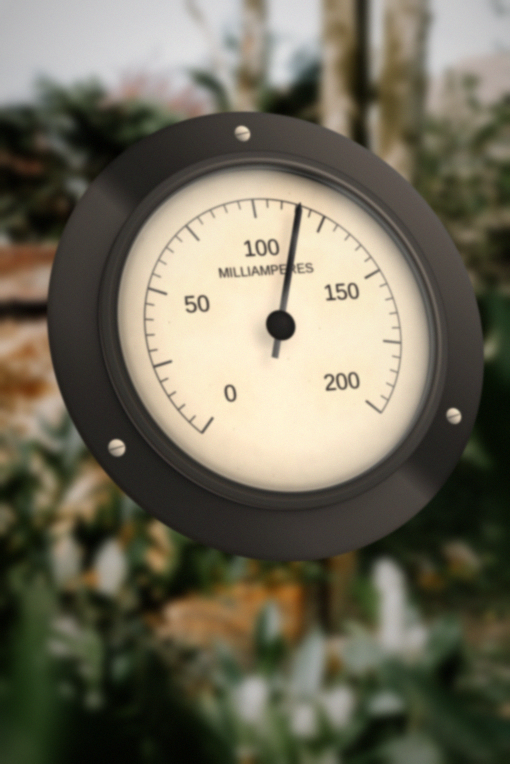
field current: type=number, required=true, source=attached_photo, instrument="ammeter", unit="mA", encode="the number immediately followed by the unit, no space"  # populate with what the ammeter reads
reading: 115mA
